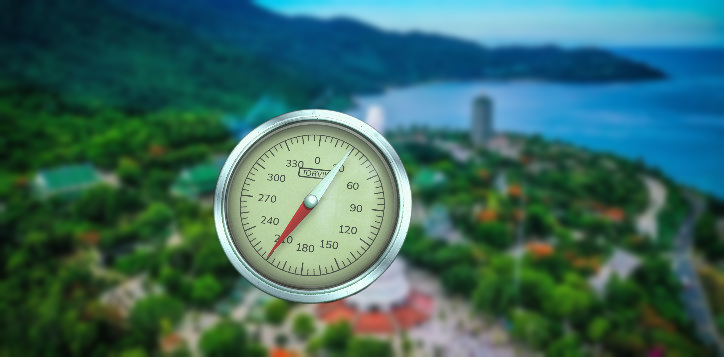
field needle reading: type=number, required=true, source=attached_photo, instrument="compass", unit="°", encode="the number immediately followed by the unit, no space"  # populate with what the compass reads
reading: 210°
